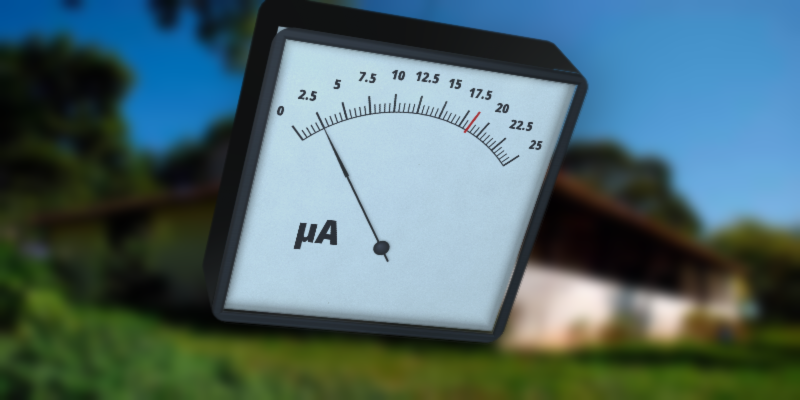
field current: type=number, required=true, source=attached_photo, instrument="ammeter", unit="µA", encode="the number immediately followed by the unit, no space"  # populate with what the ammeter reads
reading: 2.5µA
